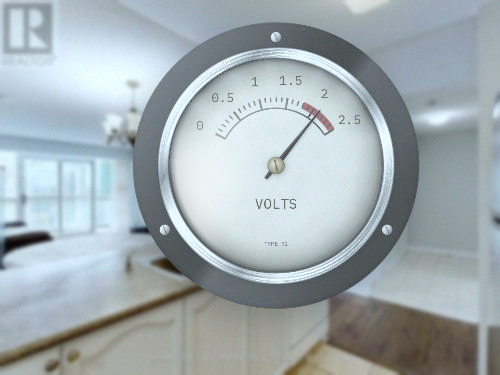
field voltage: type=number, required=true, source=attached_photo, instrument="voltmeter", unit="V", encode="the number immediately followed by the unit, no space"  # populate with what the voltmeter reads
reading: 2.1V
